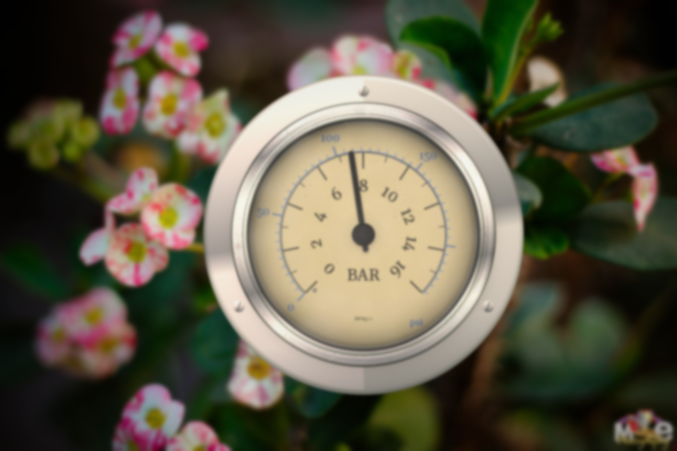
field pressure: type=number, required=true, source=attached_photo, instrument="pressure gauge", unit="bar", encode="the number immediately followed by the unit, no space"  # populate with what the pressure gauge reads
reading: 7.5bar
